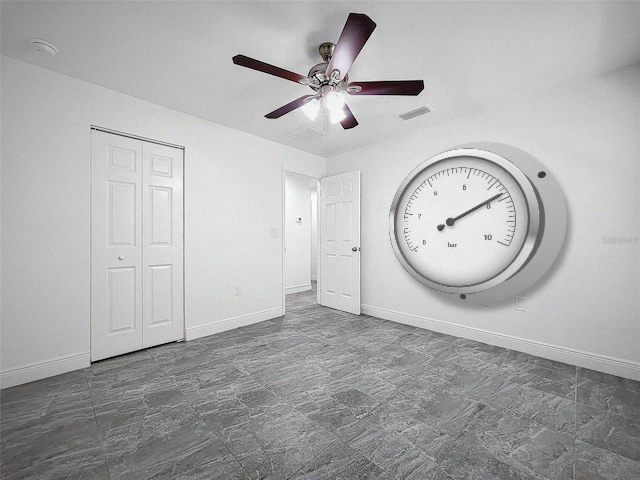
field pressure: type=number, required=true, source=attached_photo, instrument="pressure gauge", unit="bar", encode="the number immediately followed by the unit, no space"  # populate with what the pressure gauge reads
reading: 7.8bar
